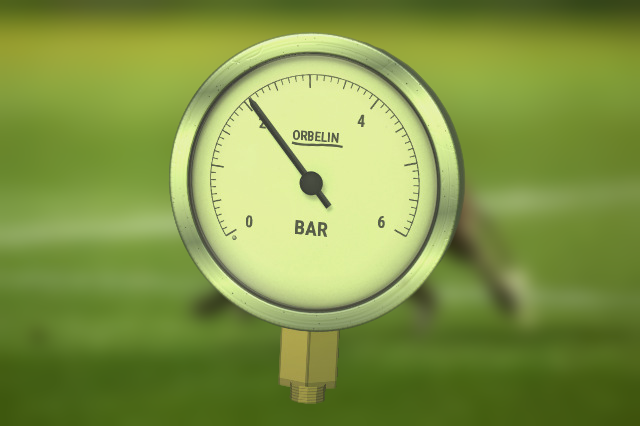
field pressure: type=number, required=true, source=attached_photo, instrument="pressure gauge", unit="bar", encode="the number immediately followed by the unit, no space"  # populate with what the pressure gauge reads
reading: 2.1bar
